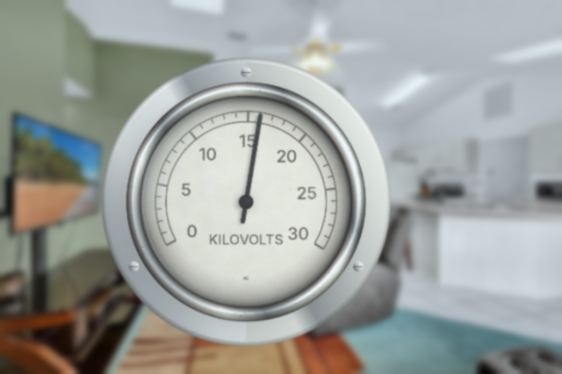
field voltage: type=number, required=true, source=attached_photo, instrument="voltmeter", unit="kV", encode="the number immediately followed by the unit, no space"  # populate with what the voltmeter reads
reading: 16kV
